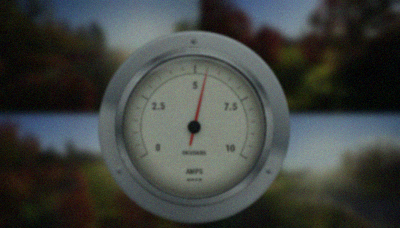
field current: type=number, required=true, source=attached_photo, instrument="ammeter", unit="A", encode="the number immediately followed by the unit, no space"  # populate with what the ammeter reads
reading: 5.5A
